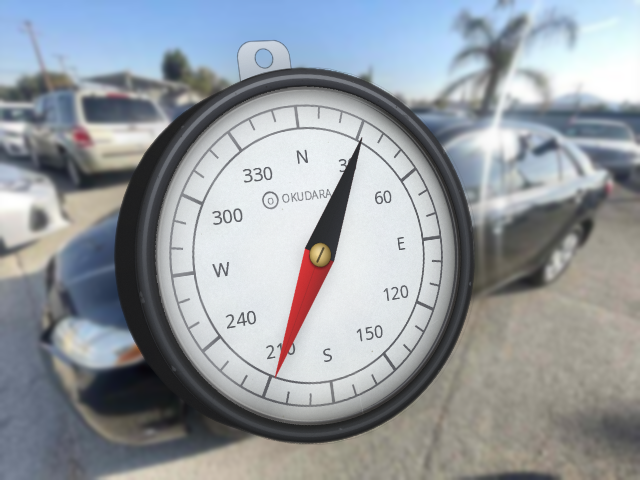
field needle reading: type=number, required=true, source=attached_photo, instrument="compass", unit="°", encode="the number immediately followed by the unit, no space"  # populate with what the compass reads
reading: 210°
